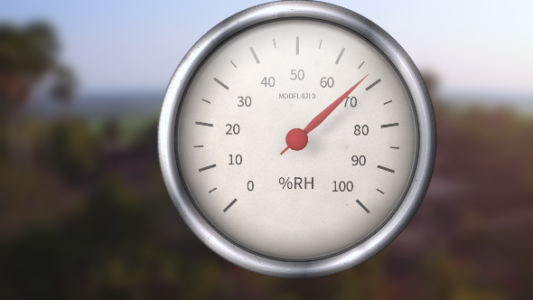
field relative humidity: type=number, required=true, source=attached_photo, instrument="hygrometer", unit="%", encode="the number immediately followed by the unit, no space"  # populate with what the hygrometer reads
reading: 67.5%
